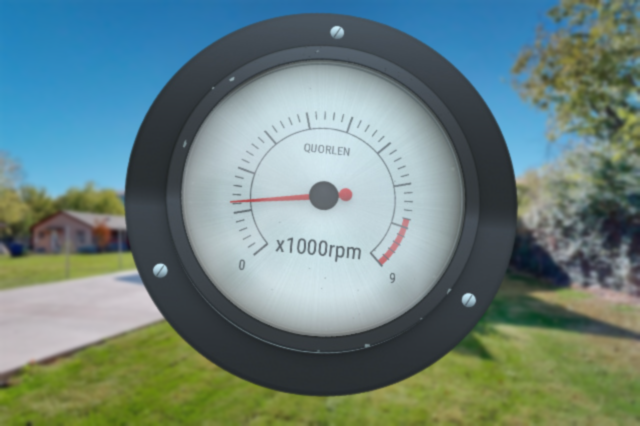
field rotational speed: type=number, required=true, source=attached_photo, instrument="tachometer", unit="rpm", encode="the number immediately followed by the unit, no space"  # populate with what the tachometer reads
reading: 1200rpm
